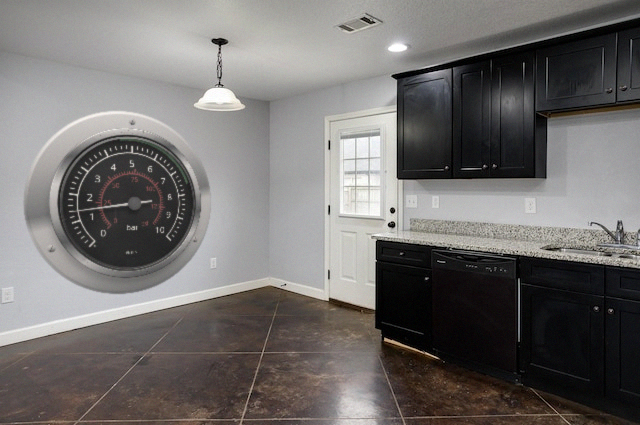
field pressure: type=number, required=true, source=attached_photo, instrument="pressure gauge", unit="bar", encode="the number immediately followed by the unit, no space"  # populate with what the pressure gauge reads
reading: 1.4bar
